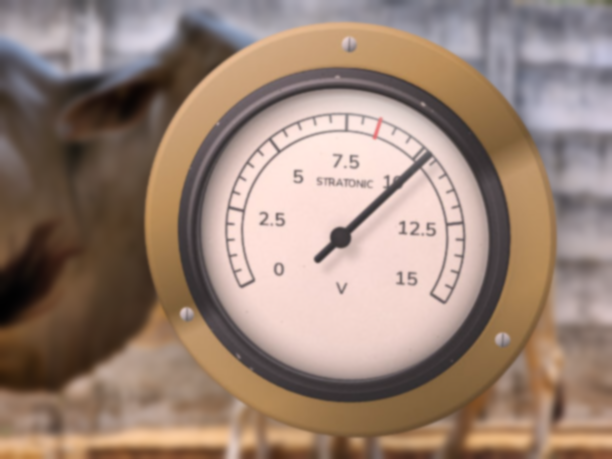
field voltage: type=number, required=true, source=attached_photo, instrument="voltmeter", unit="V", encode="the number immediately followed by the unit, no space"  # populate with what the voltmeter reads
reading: 10.25V
